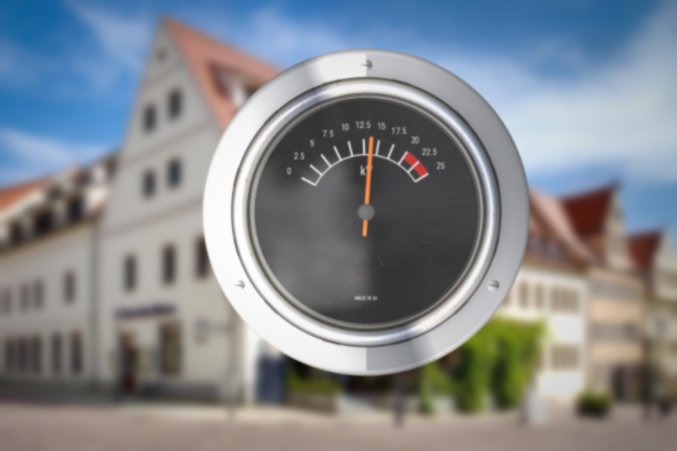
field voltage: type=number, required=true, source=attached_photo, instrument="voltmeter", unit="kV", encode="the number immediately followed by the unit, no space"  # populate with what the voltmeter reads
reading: 13.75kV
